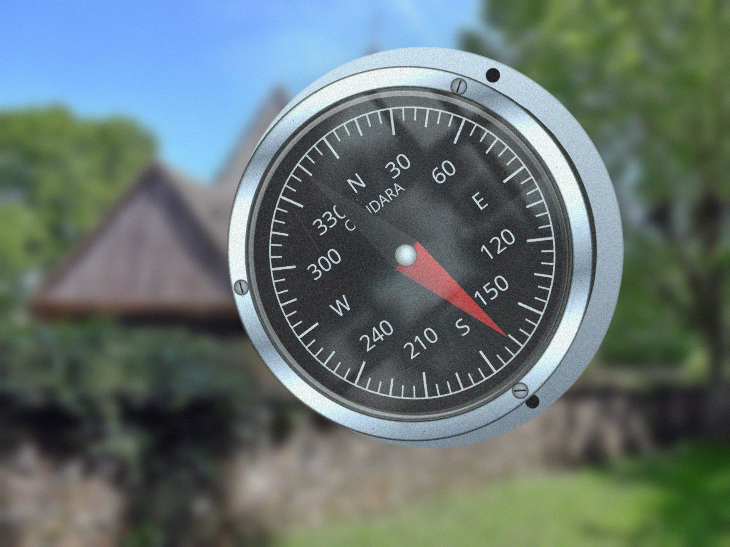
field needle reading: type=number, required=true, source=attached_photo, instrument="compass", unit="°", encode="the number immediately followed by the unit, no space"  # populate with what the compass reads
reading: 165°
